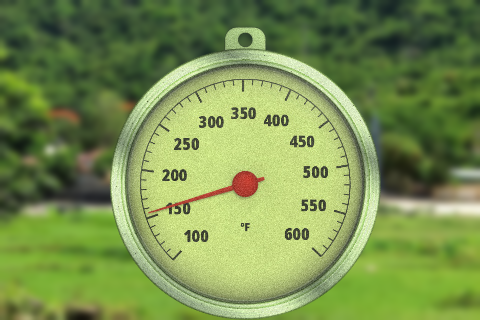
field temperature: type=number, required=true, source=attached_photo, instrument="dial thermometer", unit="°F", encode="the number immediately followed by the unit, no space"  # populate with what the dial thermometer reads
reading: 155°F
